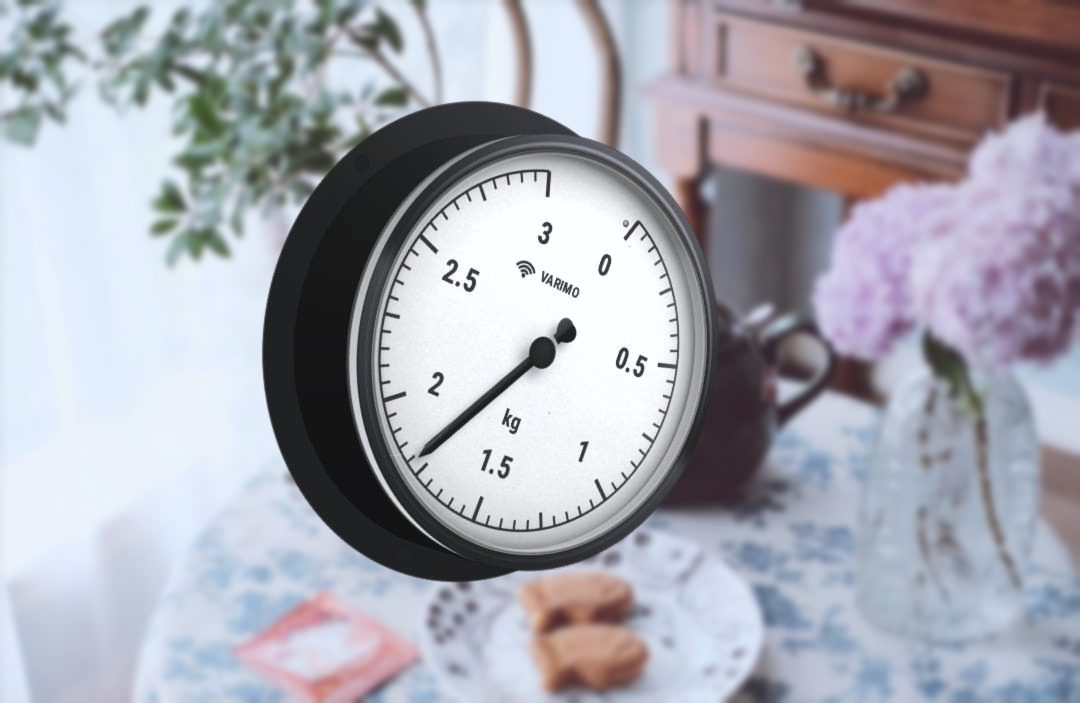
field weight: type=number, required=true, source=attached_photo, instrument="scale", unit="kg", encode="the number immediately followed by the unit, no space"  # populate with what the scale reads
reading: 1.8kg
